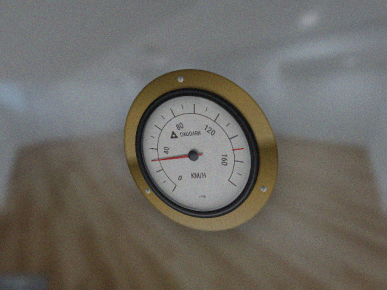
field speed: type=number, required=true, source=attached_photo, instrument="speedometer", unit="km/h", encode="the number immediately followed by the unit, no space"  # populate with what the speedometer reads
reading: 30km/h
